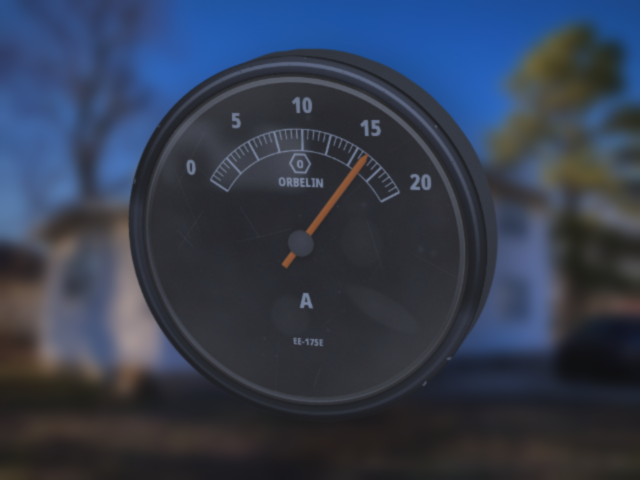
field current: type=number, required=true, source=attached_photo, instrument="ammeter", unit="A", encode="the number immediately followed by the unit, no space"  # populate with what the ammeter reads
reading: 16A
